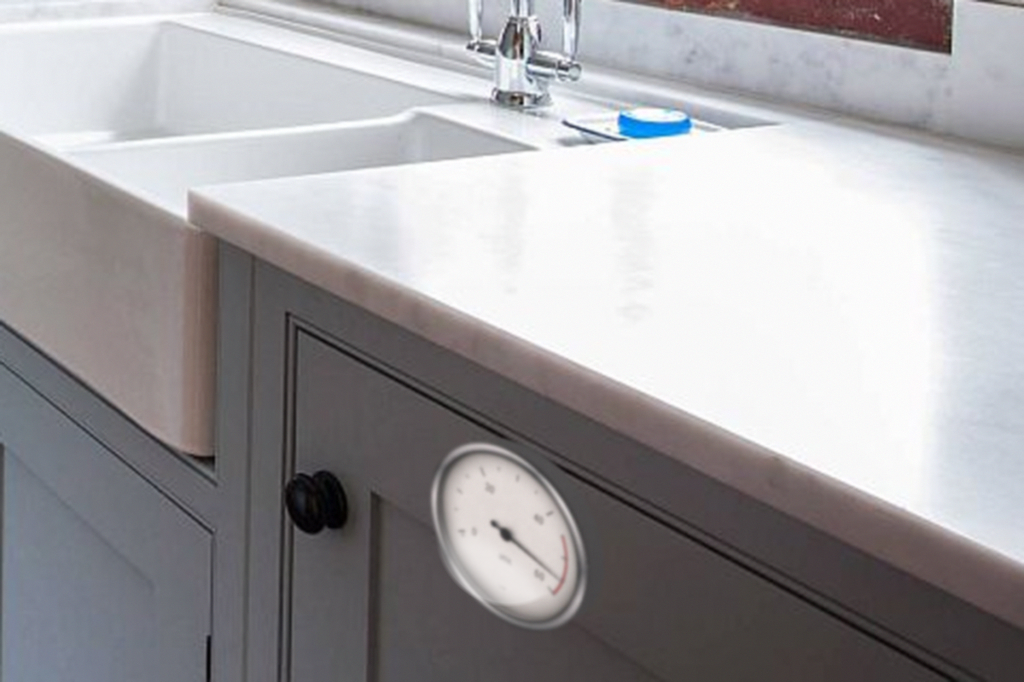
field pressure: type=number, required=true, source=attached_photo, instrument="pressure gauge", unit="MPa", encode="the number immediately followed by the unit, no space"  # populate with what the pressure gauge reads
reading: 55MPa
